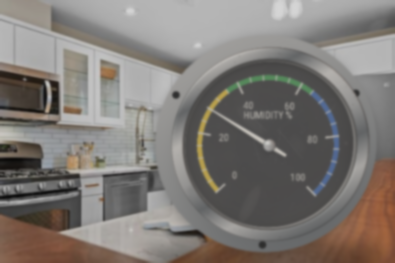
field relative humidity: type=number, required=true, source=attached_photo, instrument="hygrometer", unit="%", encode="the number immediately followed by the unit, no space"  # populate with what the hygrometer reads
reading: 28%
